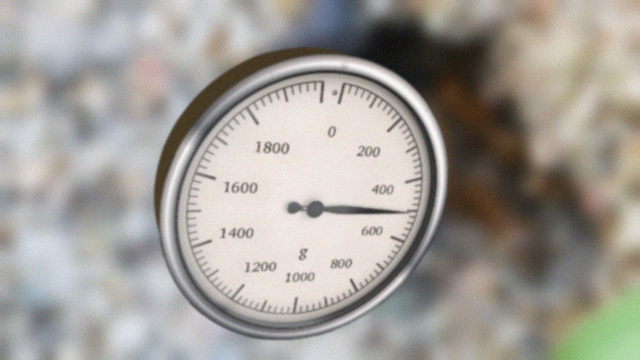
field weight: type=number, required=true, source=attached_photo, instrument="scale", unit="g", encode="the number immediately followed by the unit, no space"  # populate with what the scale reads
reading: 500g
